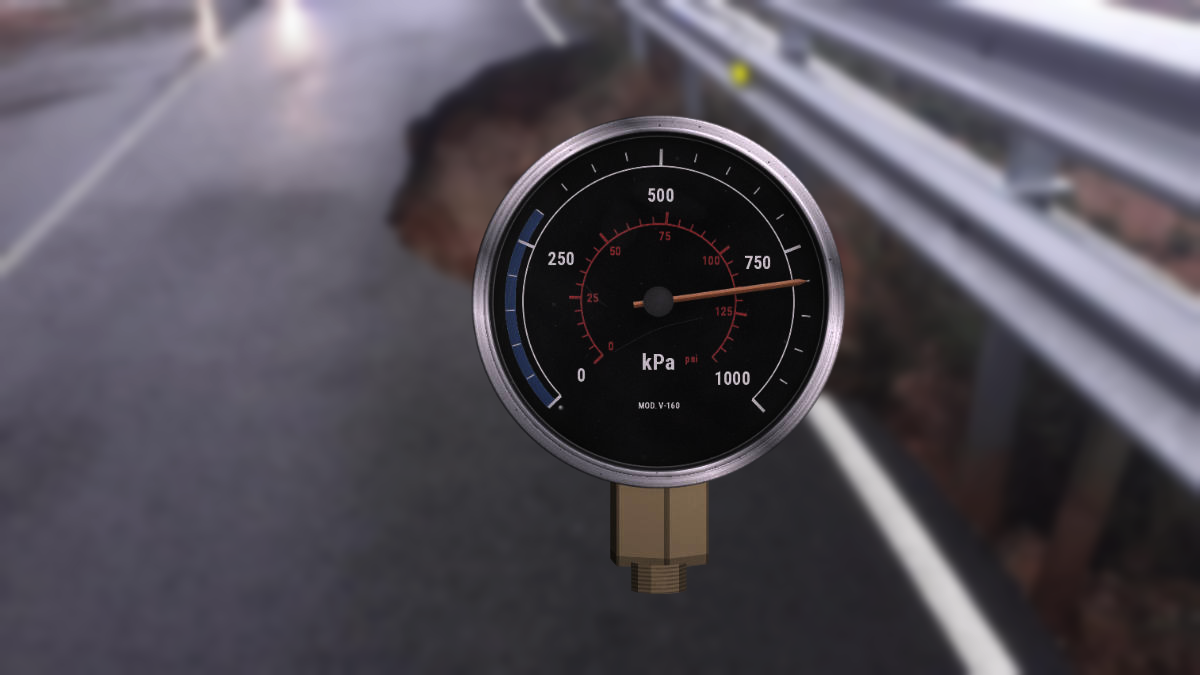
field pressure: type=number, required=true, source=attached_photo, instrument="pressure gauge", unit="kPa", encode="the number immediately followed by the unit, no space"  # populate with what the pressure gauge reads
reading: 800kPa
